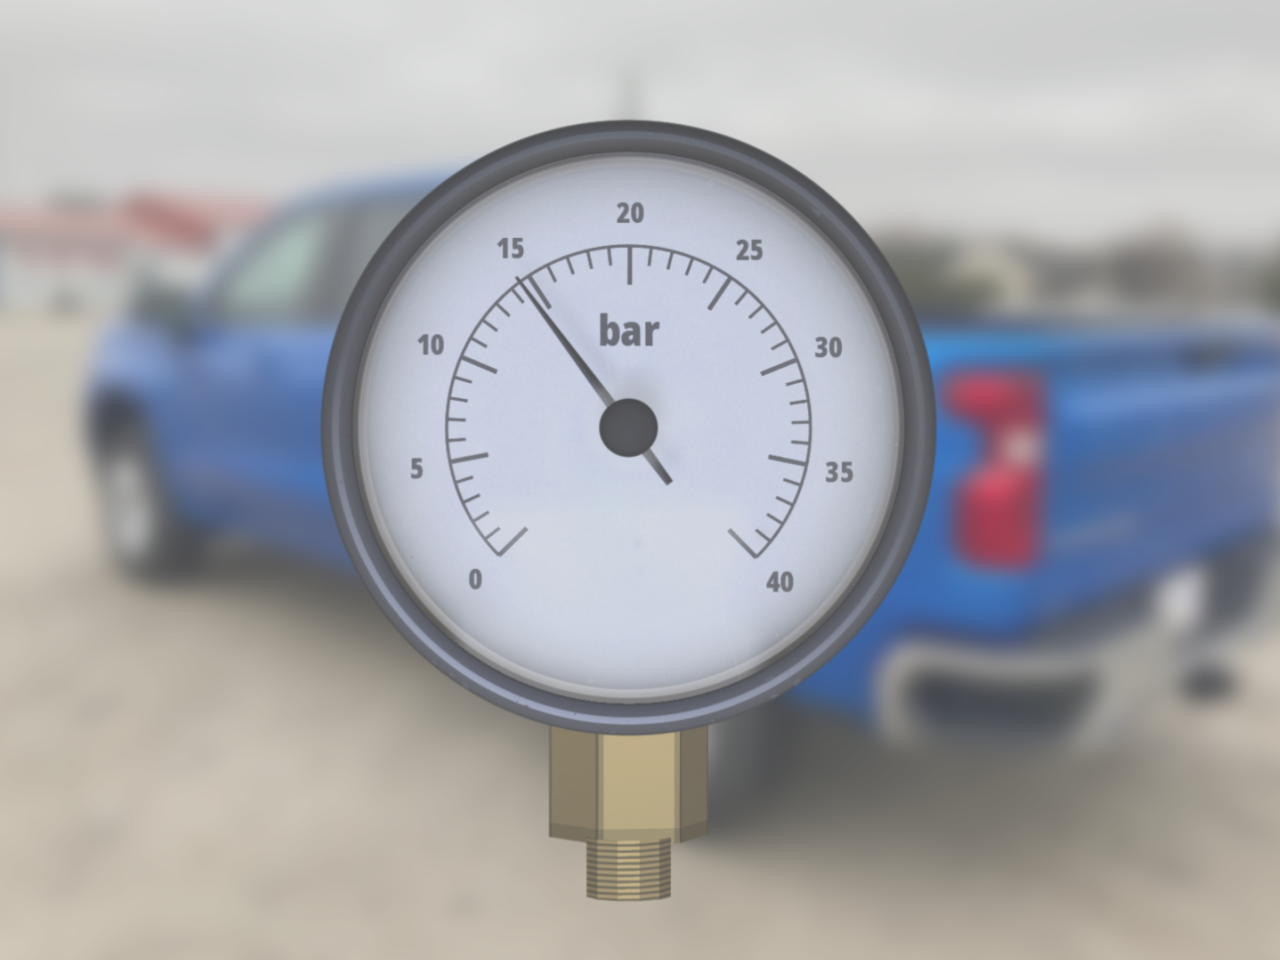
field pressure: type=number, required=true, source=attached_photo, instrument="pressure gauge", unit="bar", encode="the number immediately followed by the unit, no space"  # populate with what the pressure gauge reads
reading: 14.5bar
